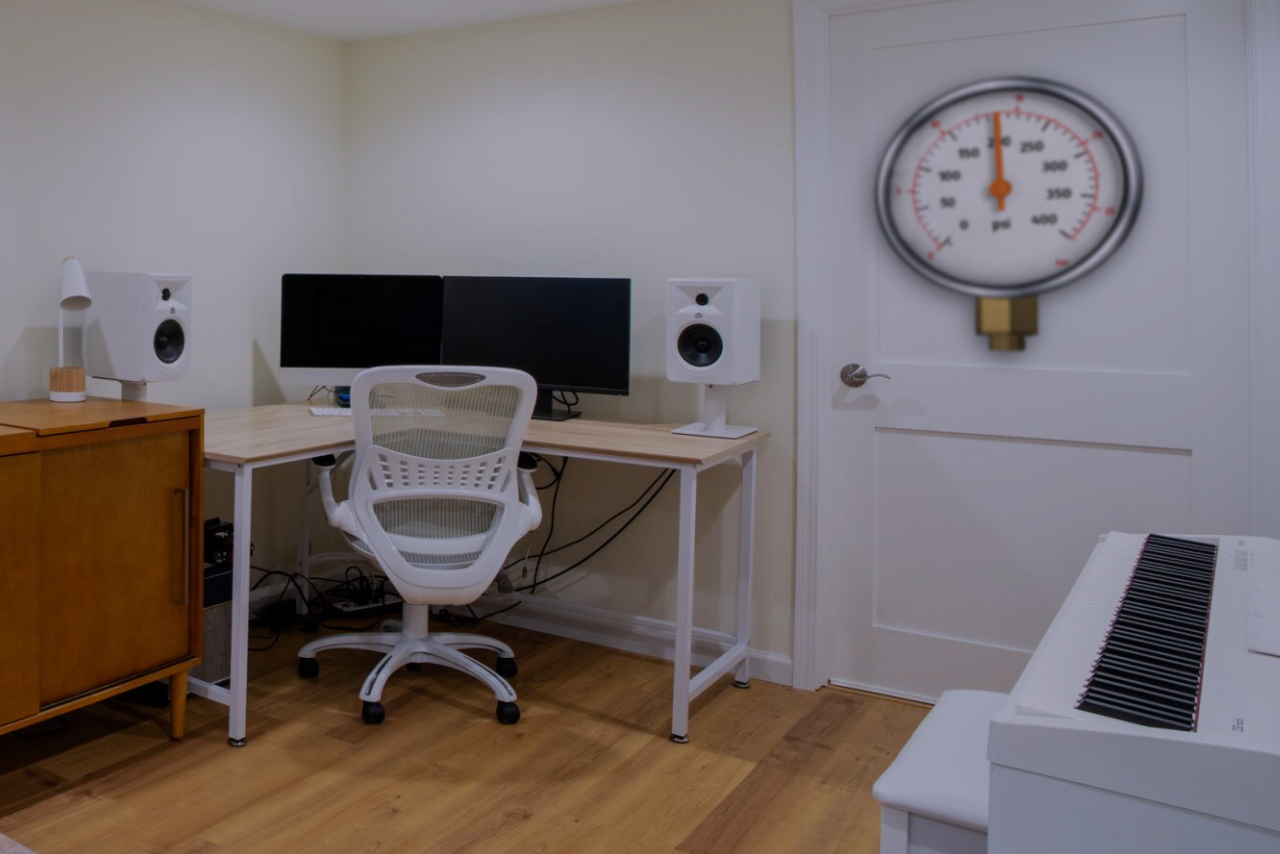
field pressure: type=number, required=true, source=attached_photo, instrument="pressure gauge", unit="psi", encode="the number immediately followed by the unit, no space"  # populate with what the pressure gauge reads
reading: 200psi
